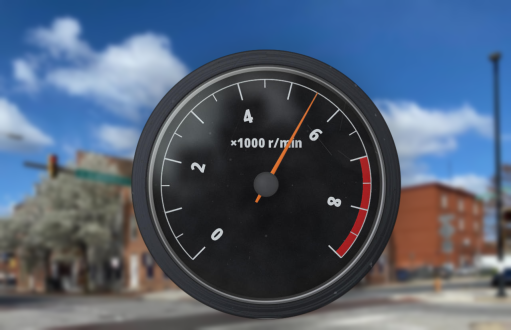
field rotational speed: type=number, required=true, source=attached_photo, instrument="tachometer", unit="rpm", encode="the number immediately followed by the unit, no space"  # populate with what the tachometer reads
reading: 5500rpm
